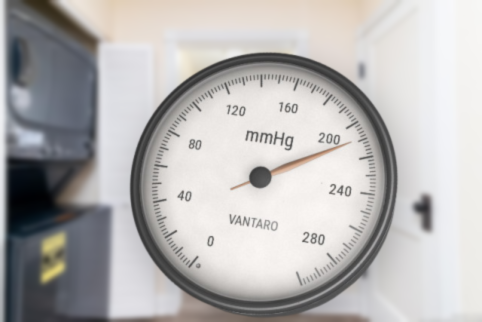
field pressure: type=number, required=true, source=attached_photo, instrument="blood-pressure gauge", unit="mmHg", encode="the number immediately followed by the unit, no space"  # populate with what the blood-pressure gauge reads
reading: 210mmHg
